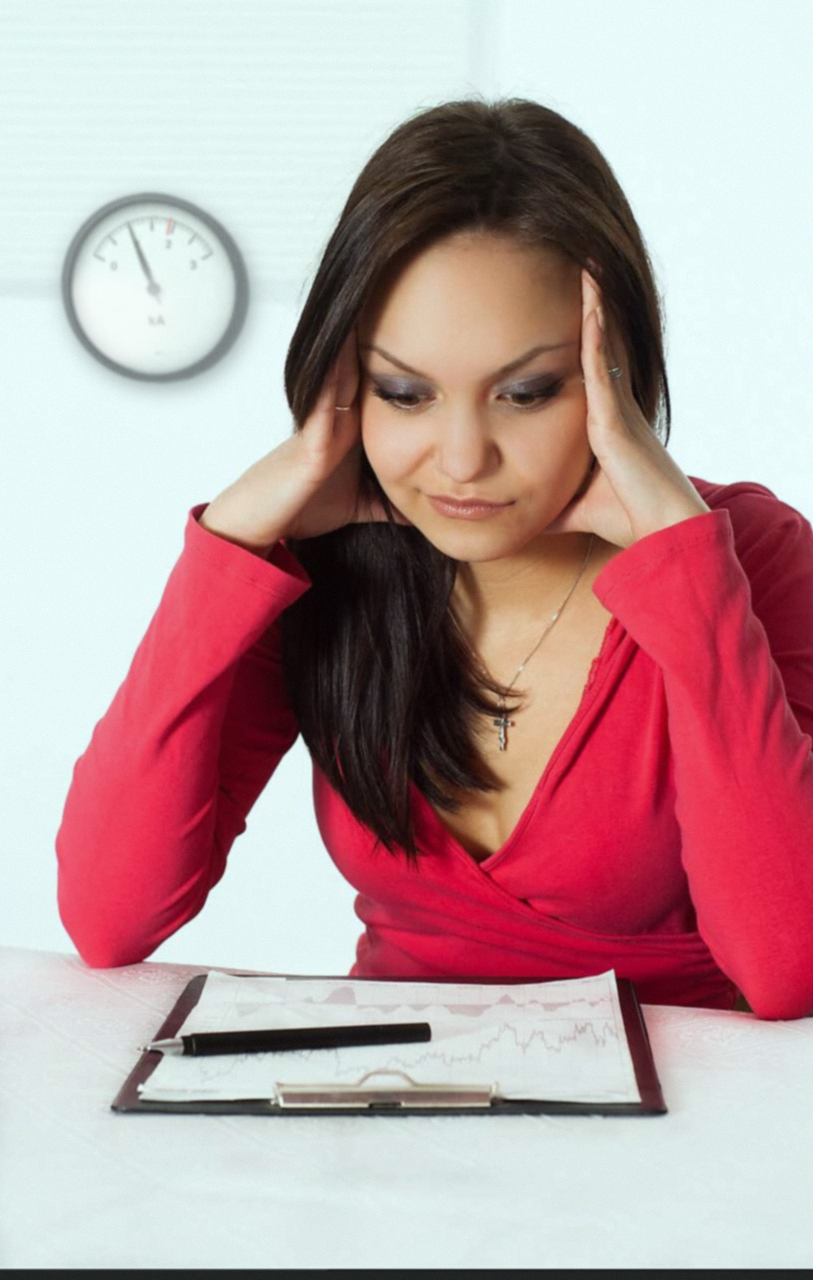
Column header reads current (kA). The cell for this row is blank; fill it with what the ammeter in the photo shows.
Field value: 1 kA
